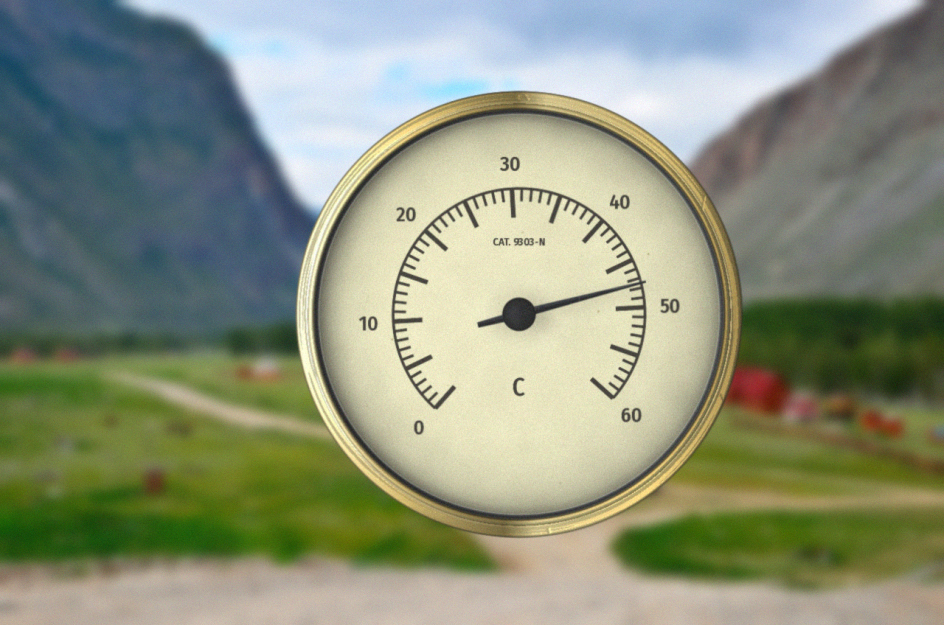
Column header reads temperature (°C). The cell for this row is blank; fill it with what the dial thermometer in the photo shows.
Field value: 47.5 °C
